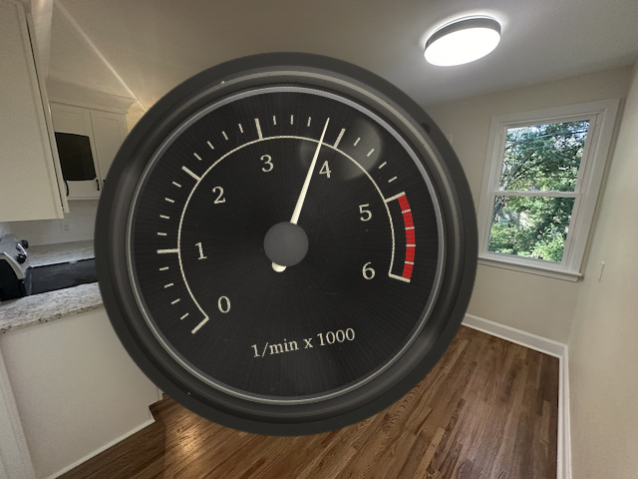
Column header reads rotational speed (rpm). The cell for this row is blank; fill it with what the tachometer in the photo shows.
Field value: 3800 rpm
